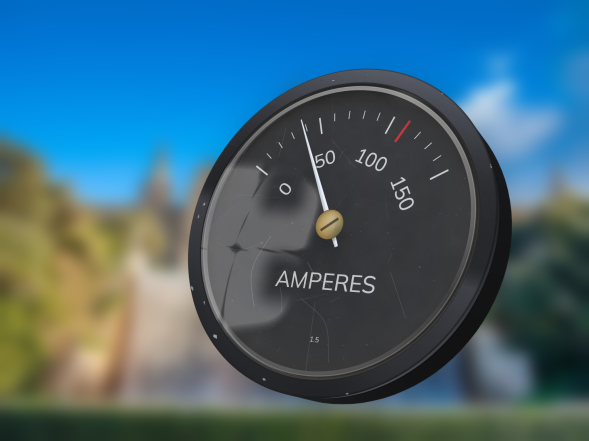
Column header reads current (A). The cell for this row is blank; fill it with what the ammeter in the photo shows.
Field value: 40 A
